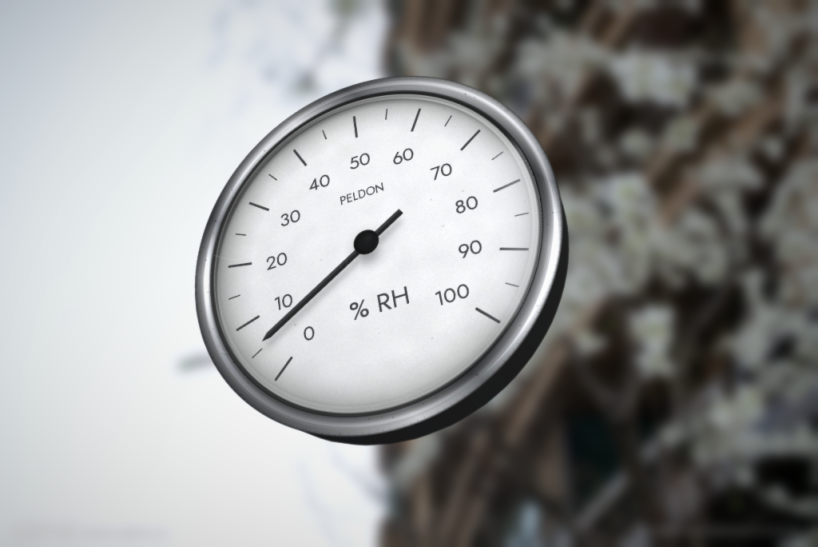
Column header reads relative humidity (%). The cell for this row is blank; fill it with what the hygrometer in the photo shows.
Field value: 5 %
